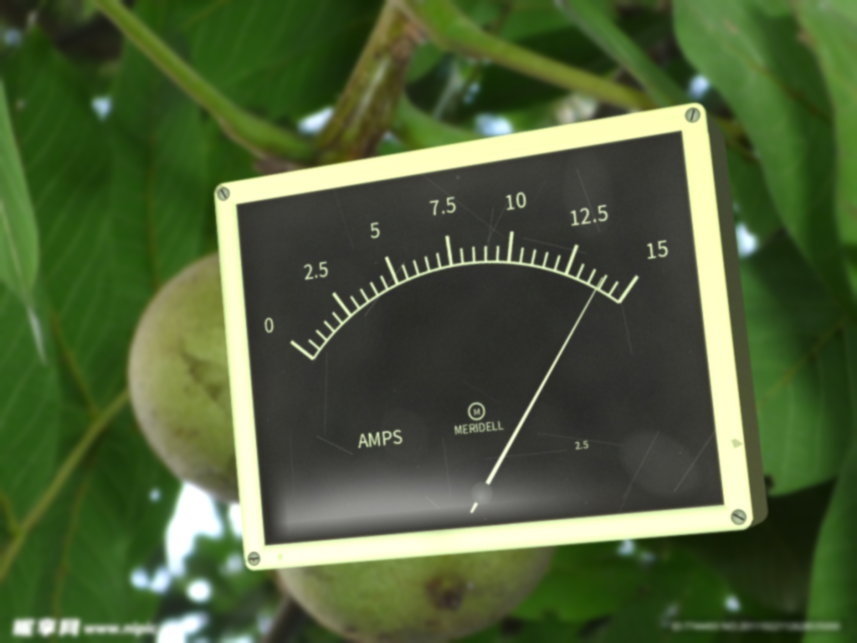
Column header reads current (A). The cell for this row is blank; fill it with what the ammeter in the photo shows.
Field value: 14 A
